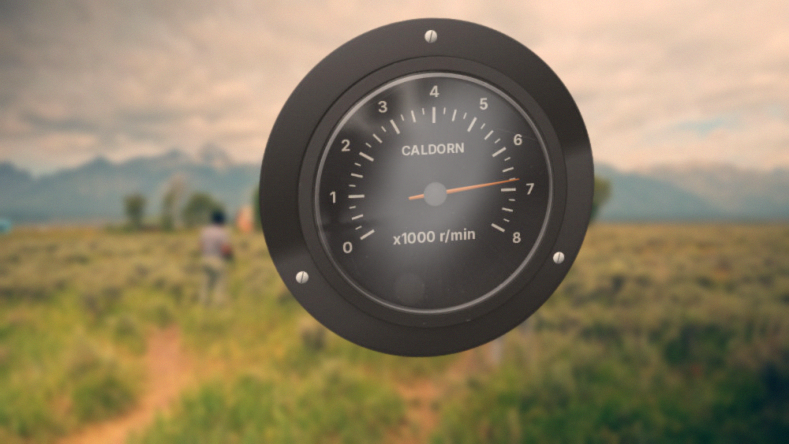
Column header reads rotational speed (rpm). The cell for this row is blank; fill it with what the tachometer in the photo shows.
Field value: 6750 rpm
